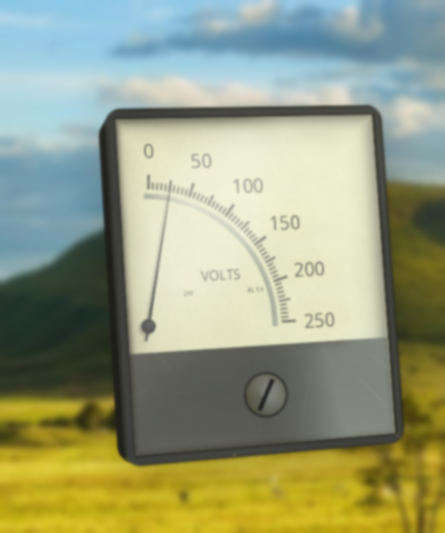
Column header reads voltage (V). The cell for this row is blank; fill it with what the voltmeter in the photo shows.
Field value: 25 V
